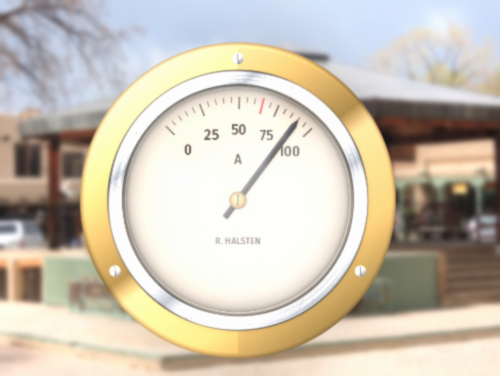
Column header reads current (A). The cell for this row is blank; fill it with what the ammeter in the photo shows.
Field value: 90 A
